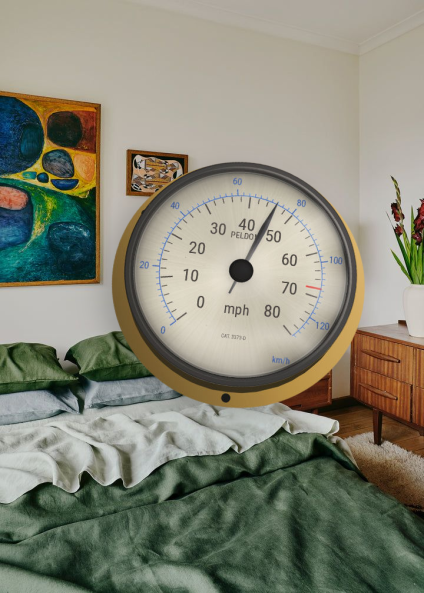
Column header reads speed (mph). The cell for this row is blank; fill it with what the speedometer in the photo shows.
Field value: 46 mph
